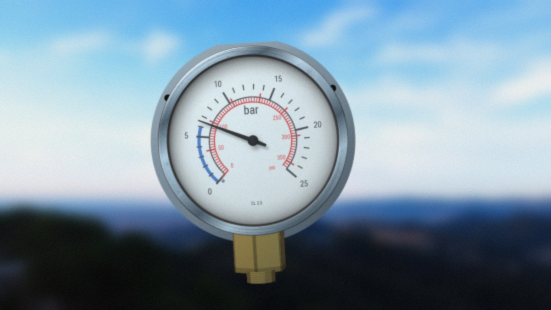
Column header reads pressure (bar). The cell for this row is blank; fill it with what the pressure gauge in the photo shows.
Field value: 6.5 bar
